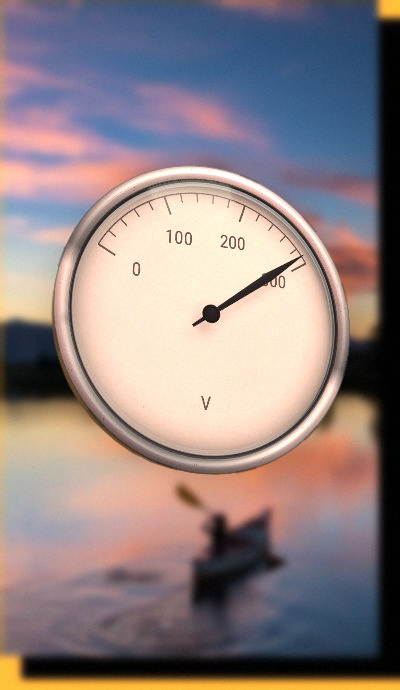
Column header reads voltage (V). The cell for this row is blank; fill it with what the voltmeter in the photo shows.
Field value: 290 V
